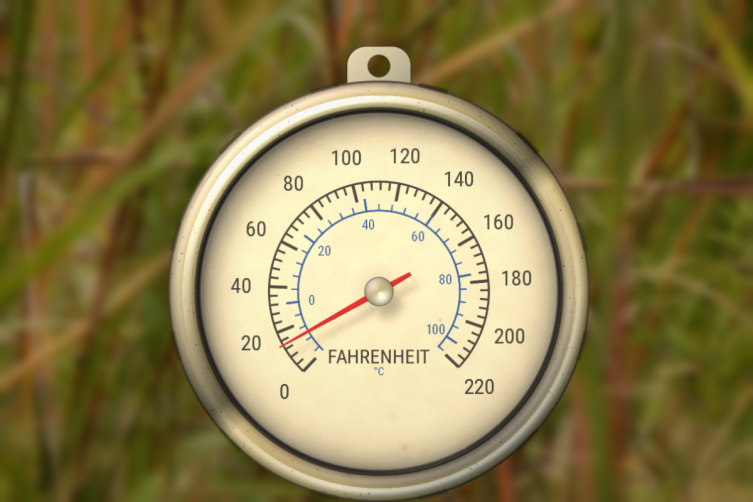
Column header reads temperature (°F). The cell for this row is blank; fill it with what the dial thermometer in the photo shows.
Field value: 14 °F
